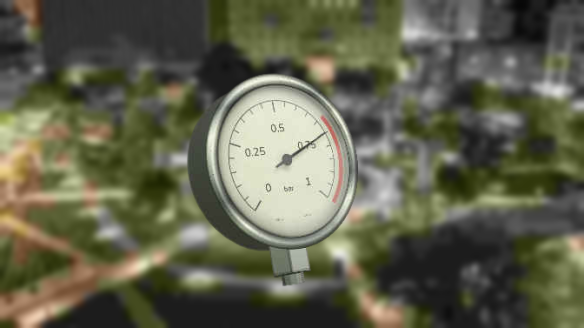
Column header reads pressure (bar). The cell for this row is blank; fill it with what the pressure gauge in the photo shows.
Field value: 0.75 bar
